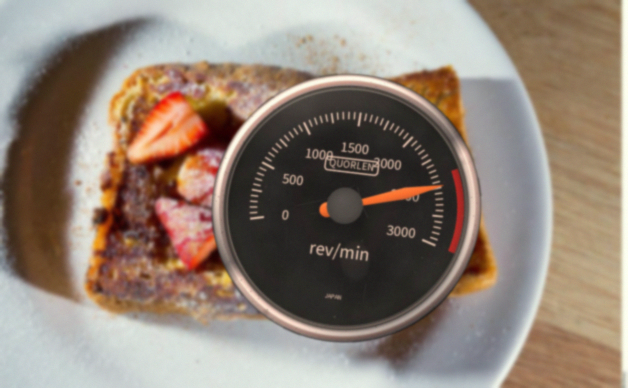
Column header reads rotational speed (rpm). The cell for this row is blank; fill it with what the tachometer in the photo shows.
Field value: 2500 rpm
